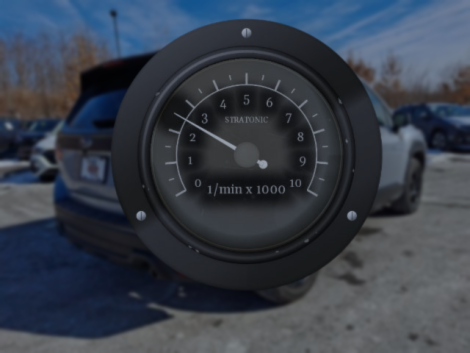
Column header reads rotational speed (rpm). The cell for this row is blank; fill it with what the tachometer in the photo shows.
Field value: 2500 rpm
